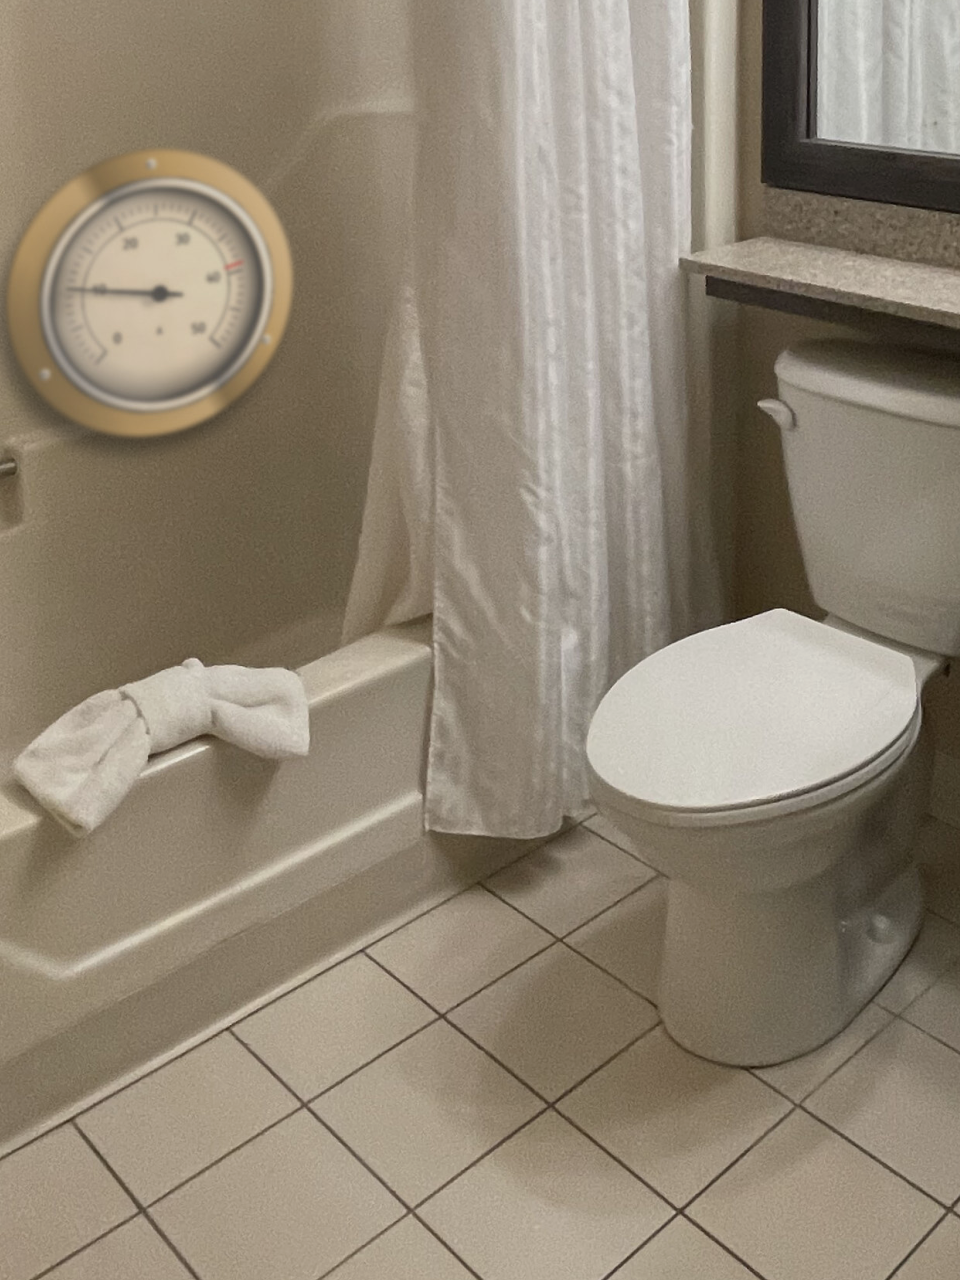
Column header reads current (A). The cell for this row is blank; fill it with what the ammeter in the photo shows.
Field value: 10 A
